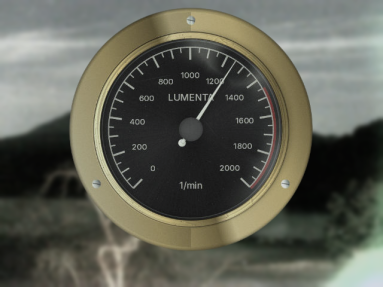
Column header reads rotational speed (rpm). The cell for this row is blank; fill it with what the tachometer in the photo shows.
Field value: 1250 rpm
